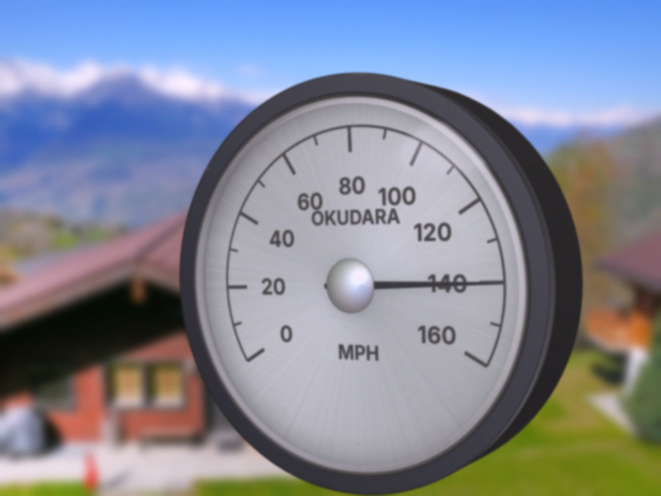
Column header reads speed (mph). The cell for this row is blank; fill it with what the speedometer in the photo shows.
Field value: 140 mph
